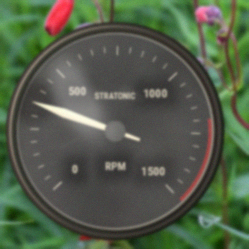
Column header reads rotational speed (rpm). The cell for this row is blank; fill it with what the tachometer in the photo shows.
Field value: 350 rpm
